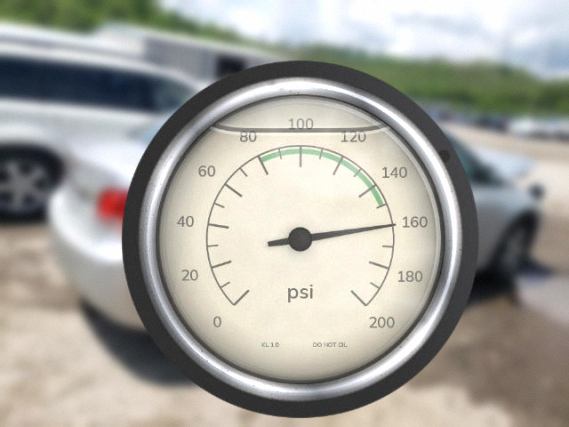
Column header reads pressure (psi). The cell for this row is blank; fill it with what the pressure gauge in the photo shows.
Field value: 160 psi
